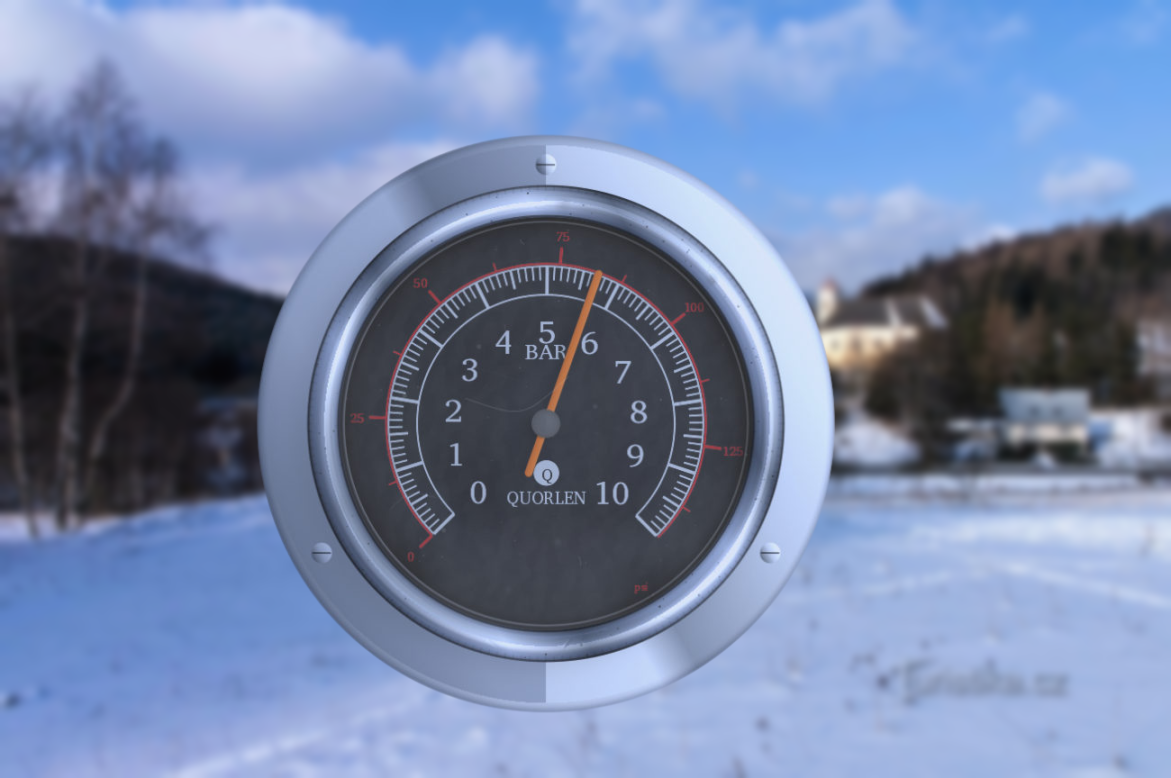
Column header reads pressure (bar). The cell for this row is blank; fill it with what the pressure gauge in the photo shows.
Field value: 5.7 bar
